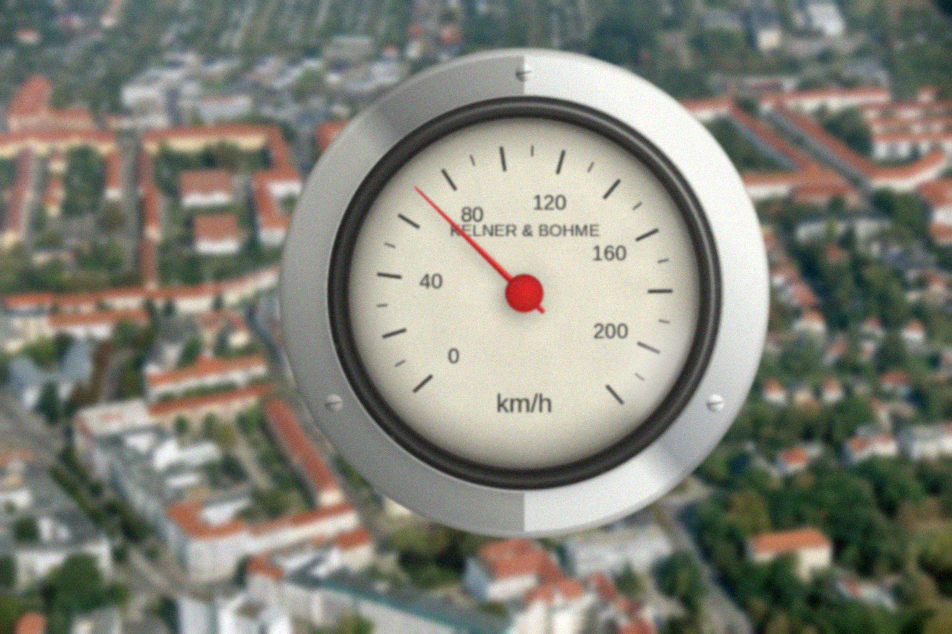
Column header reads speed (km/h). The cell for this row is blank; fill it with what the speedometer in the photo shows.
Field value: 70 km/h
